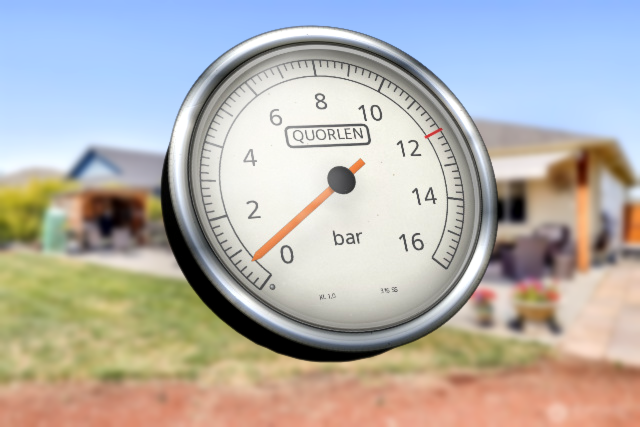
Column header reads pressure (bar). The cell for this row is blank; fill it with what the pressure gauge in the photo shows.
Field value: 0.6 bar
